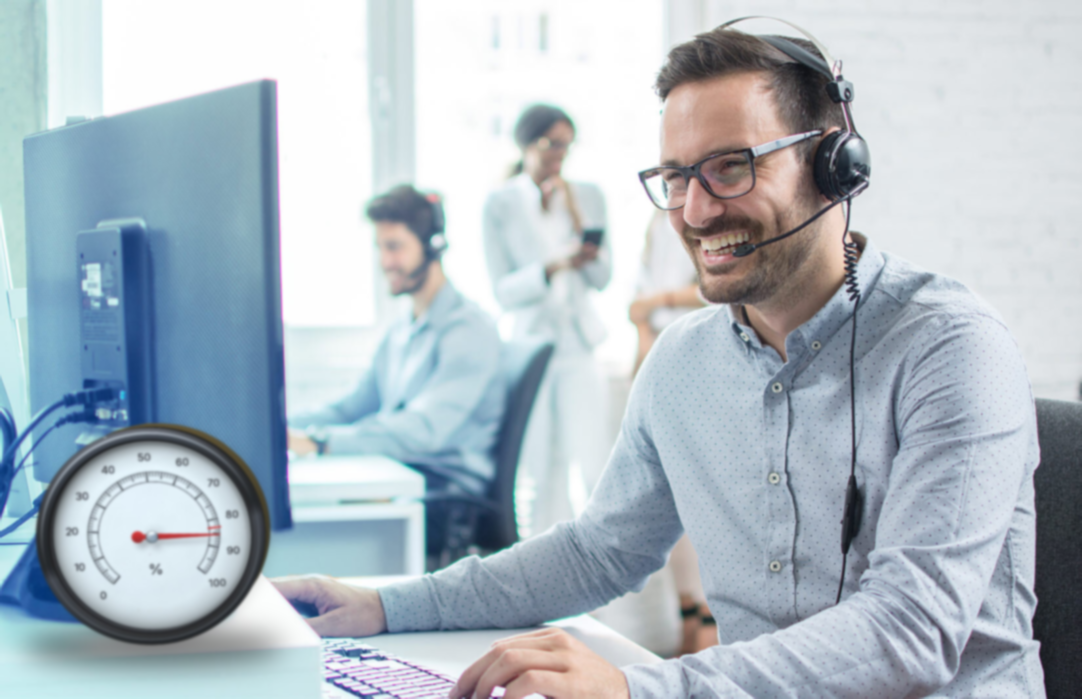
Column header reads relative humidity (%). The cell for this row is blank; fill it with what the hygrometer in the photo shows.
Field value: 85 %
